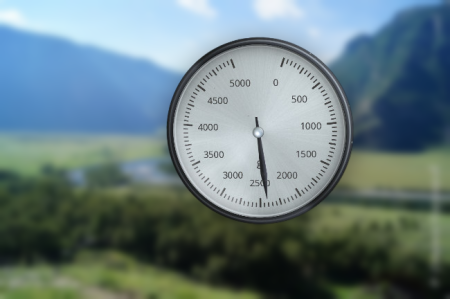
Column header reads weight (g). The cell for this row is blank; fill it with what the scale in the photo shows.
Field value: 2400 g
